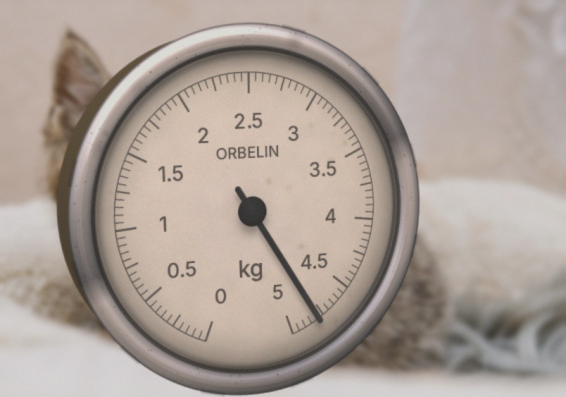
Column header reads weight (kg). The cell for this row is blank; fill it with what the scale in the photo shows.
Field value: 4.8 kg
